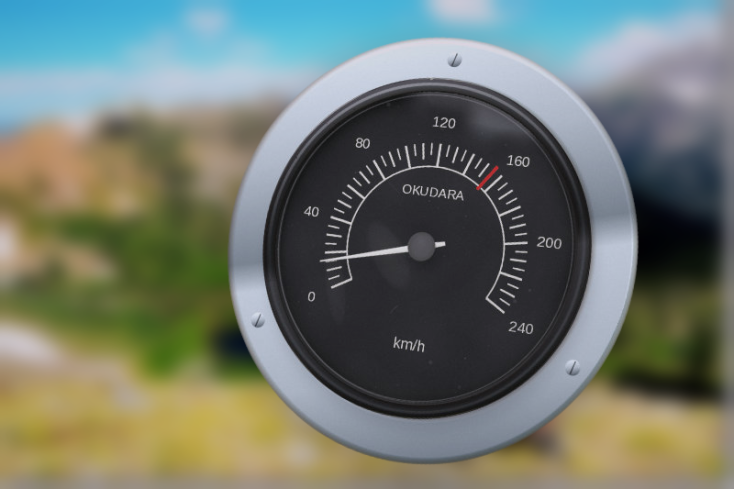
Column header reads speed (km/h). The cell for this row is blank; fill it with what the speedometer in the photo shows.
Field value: 15 km/h
